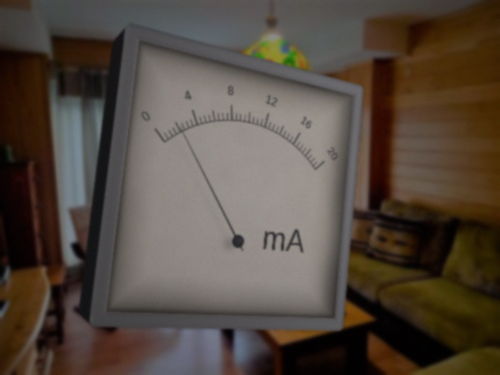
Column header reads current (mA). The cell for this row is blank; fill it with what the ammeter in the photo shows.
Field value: 2 mA
